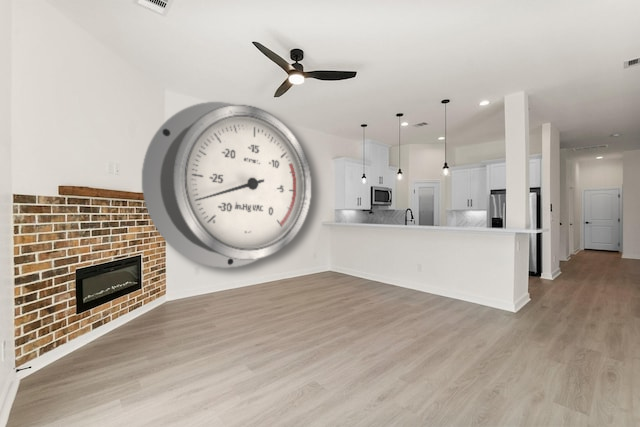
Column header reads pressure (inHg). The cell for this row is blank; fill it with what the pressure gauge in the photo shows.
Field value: -27.5 inHg
